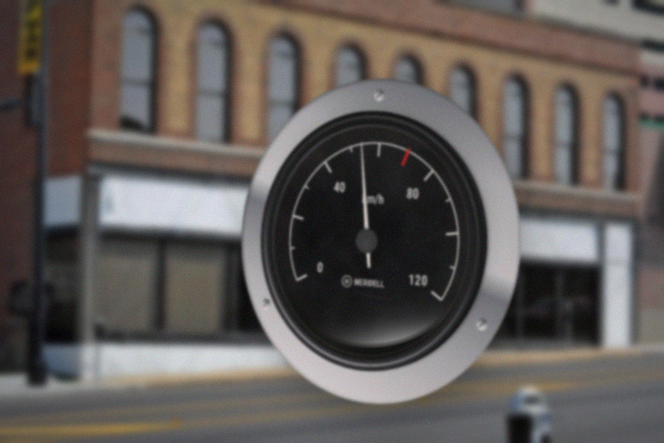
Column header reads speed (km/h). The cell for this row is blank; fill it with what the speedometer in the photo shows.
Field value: 55 km/h
